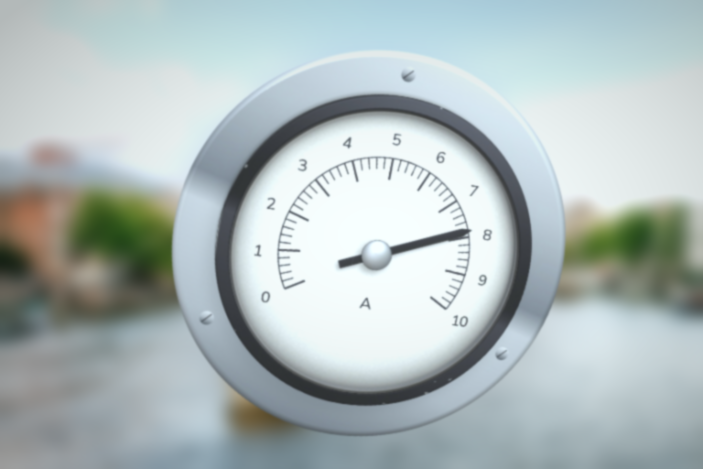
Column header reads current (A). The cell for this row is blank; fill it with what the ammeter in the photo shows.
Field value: 7.8 A
